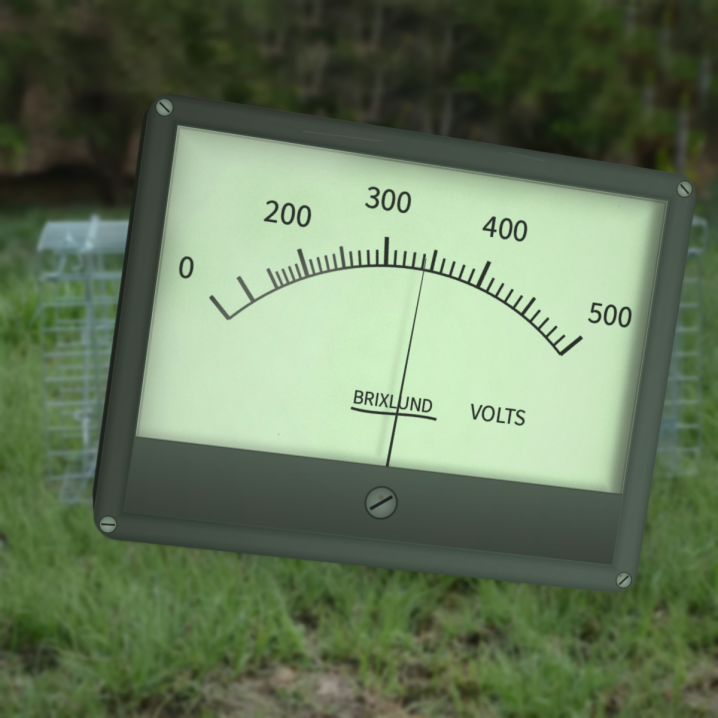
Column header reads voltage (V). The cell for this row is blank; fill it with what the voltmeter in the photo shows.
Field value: 340 V
